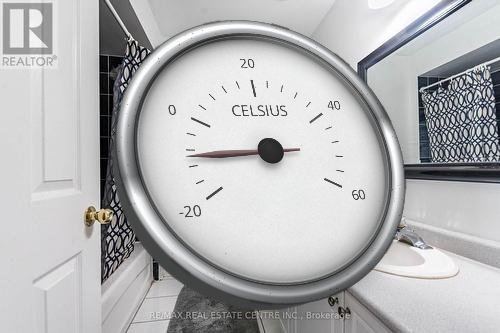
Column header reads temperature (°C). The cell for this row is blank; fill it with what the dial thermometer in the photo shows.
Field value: -10 °C
